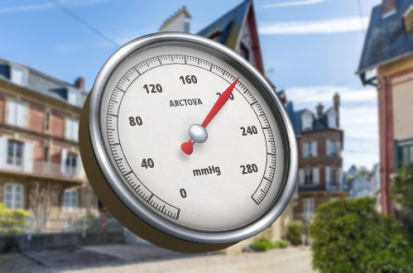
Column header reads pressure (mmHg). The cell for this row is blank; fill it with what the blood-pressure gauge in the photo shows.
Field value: 200 mmHg
